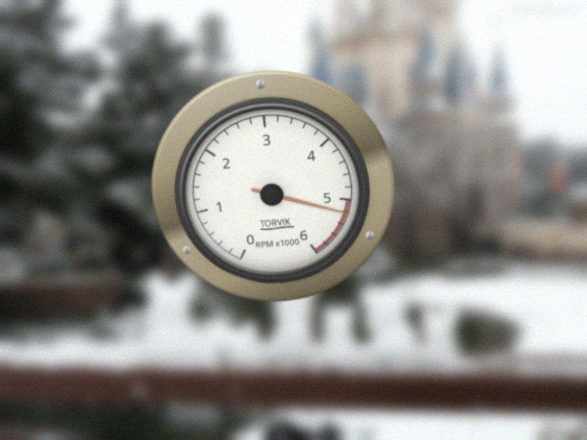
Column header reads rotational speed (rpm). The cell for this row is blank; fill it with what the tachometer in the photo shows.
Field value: 5200 rpm
